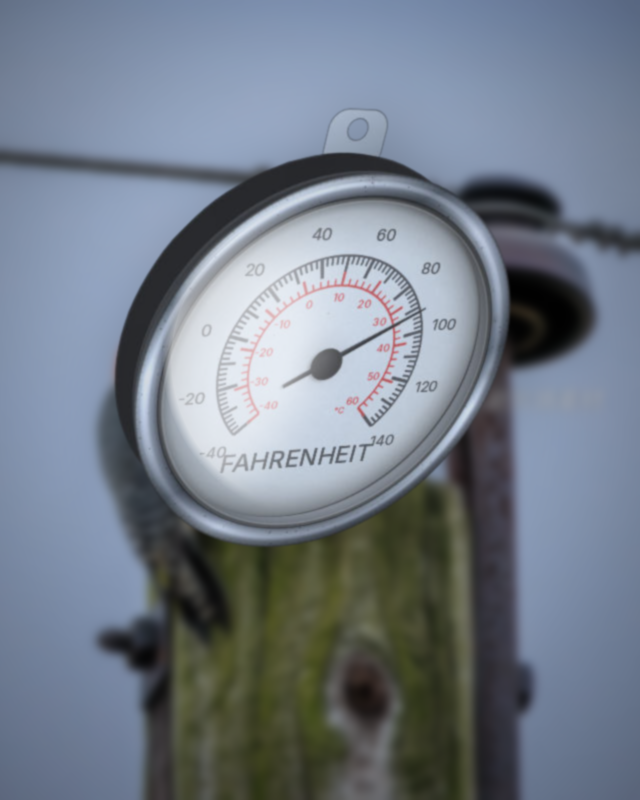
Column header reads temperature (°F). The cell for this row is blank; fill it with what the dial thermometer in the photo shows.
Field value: 90 °F
